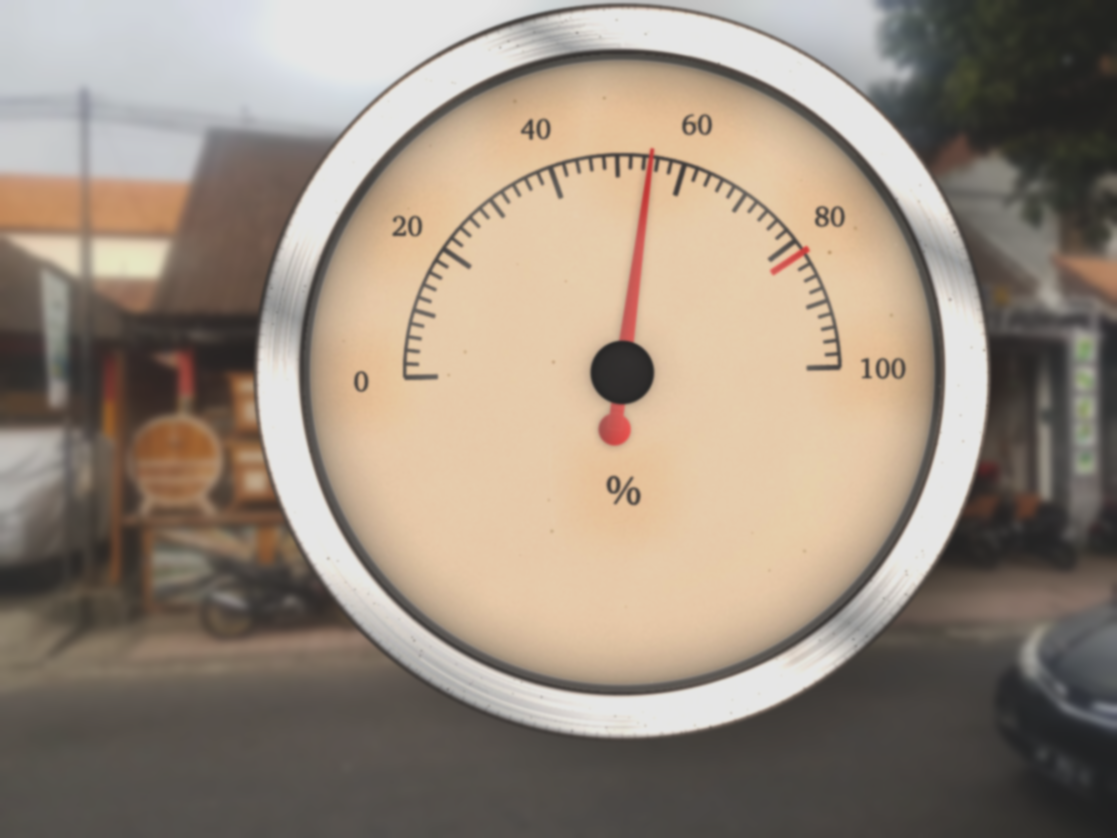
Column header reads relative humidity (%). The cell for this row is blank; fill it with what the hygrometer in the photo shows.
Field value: 55 %
